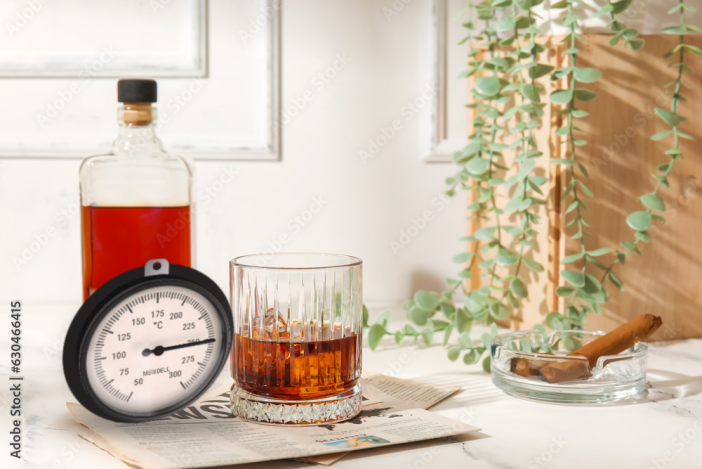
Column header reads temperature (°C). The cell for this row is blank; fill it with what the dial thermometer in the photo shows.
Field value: 250 °C
